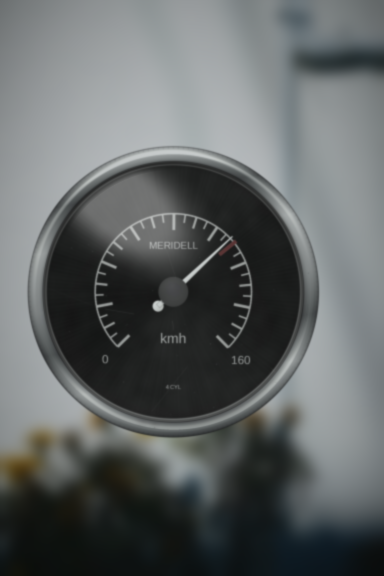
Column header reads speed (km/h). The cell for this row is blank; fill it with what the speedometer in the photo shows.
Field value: 107.5 km/h
